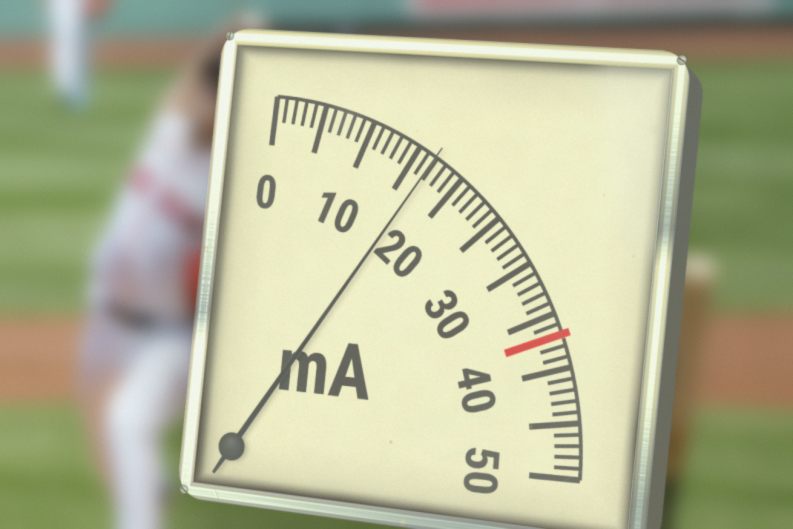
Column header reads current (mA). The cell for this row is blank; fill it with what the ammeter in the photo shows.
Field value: 17 mA
